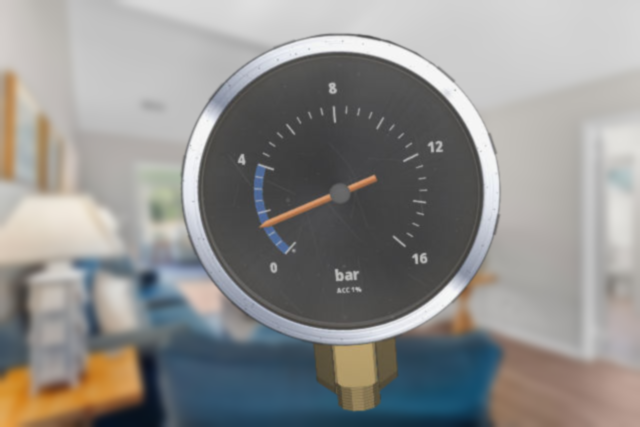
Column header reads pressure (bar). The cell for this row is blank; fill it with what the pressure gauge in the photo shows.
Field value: 1.5 bar
